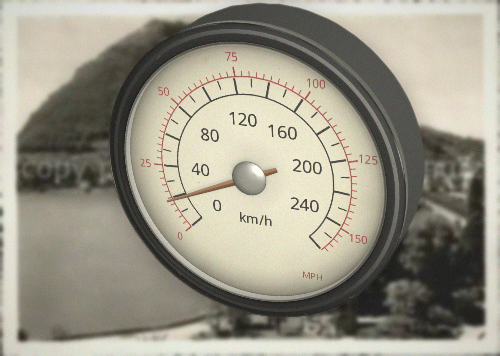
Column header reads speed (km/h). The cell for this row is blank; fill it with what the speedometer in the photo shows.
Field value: 20 km/h
